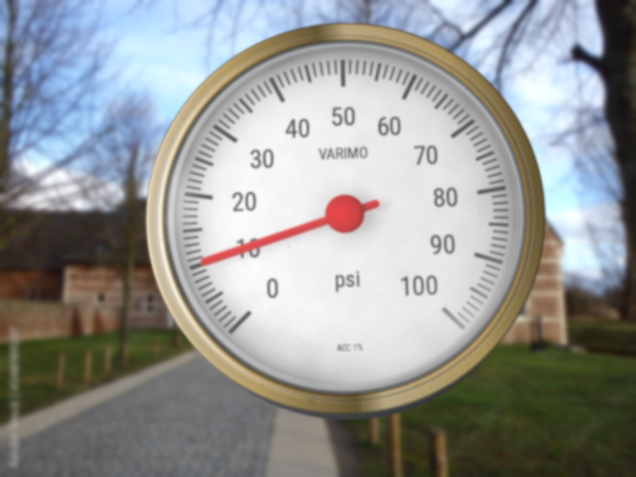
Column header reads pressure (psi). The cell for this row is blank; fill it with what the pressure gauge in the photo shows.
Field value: 10 psi
